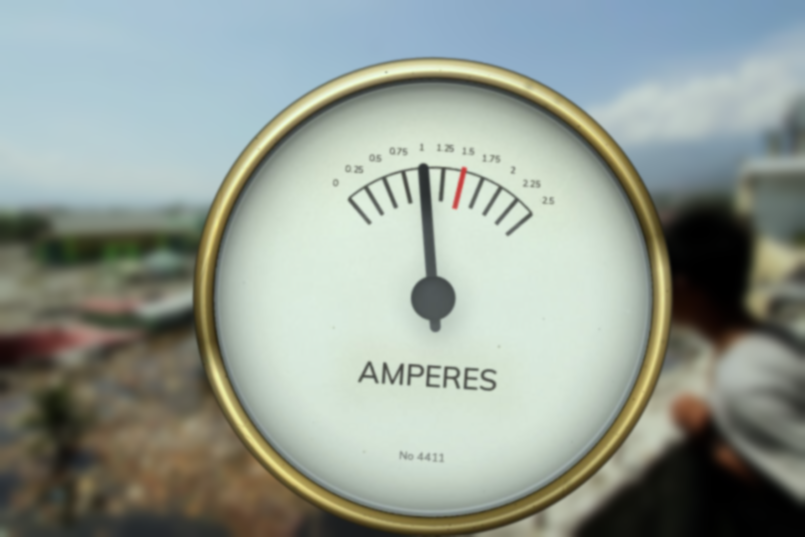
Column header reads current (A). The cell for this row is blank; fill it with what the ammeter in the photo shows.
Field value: 1 A
